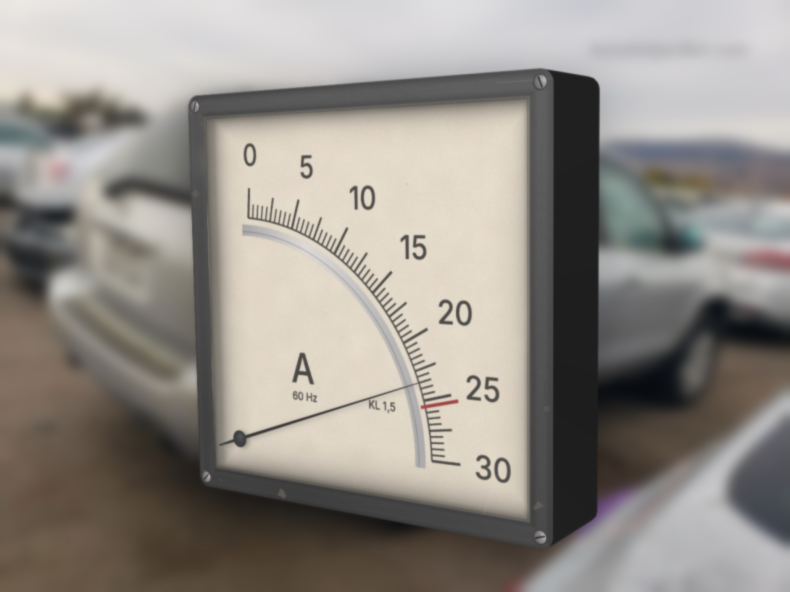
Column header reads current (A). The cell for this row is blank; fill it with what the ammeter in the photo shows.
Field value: 23.5 A
